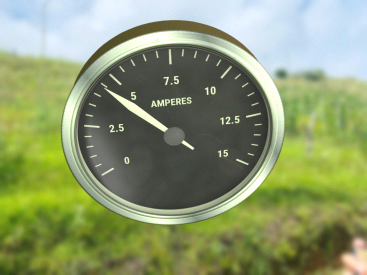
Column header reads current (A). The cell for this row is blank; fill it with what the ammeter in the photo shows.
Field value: 4.5 A
